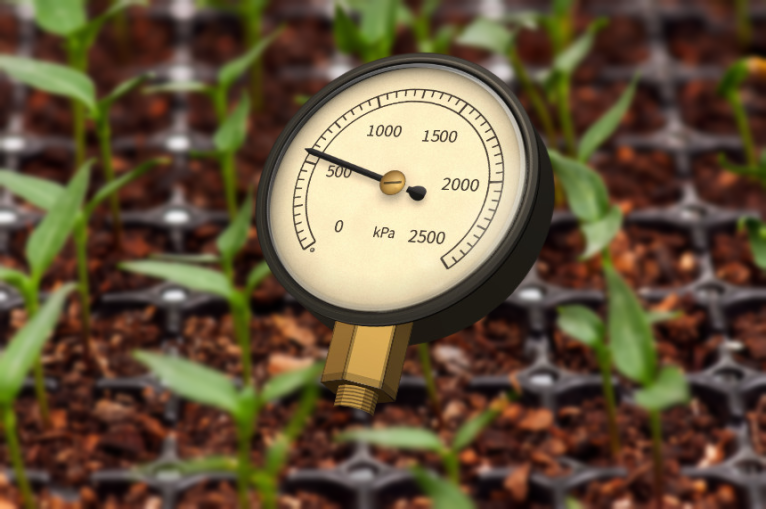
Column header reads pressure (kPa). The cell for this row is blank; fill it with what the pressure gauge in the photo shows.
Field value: 550 kPa
